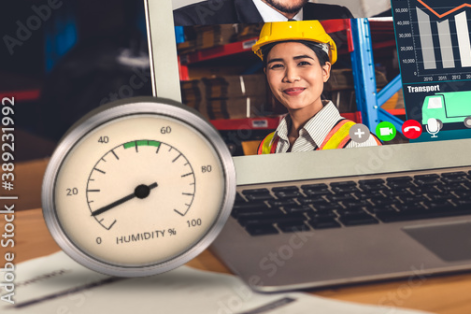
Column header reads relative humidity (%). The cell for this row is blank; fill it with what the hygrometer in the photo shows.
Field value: 10 %
